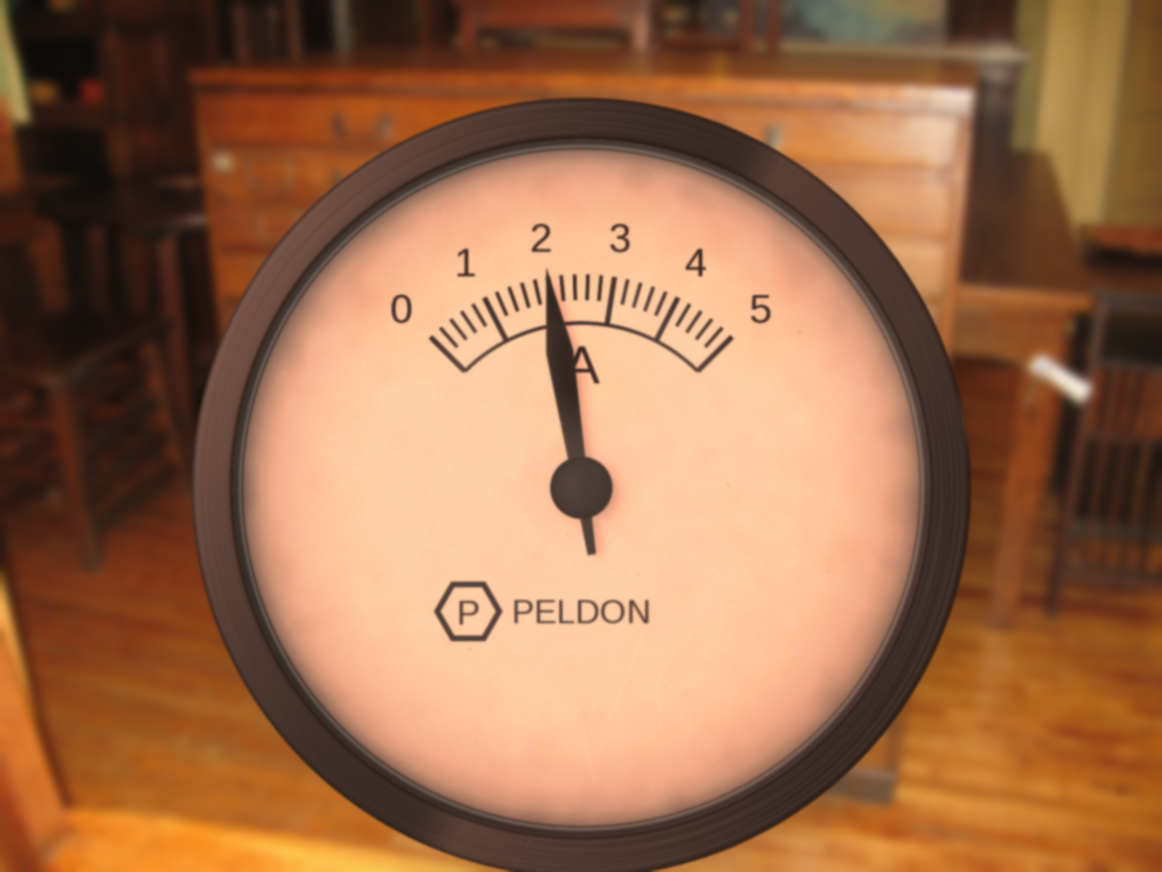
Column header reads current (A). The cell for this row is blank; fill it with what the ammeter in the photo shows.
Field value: 2 A
